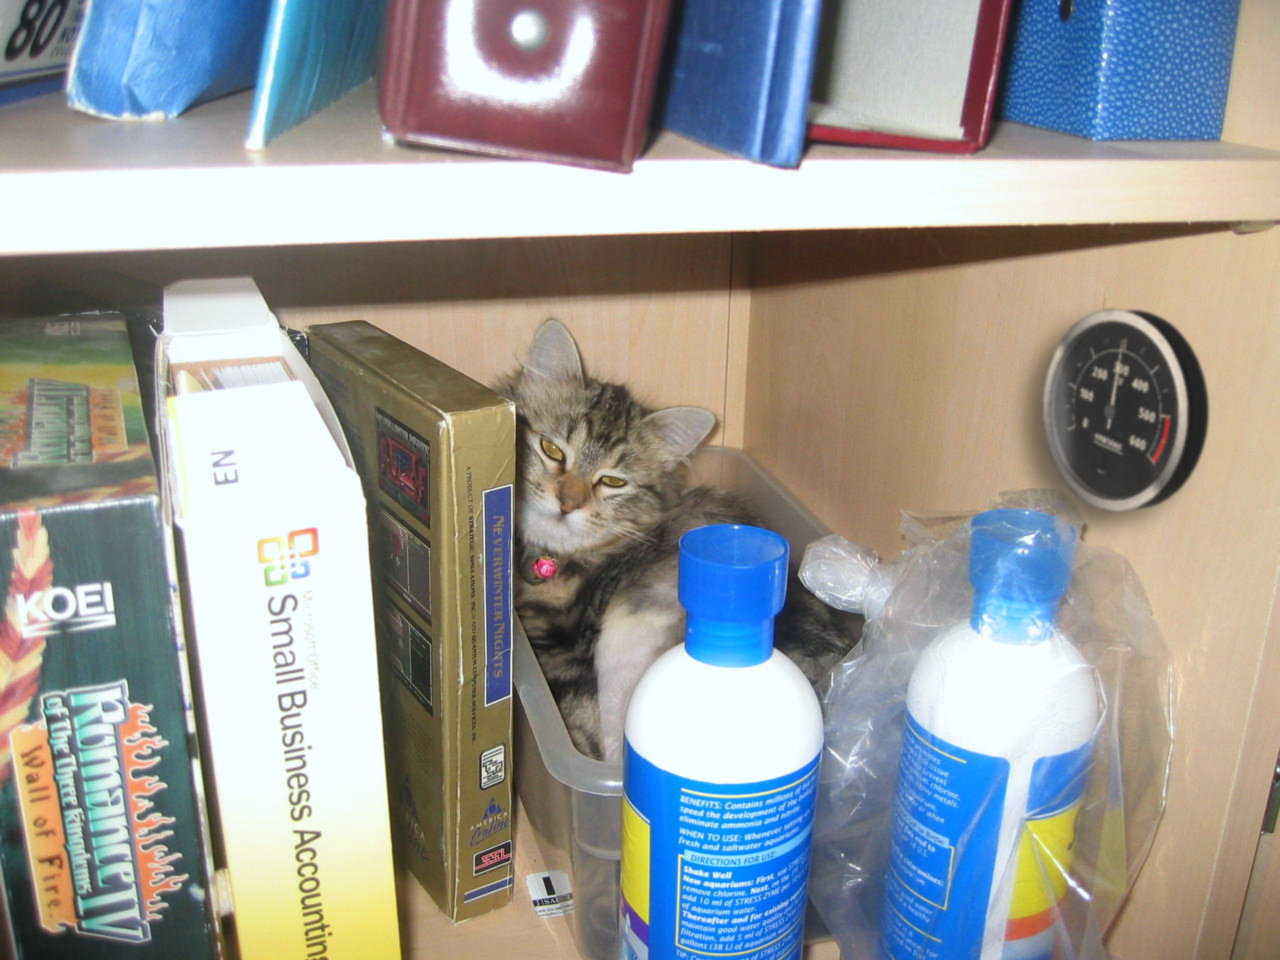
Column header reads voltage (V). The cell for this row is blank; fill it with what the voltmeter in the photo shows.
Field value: 300 V
